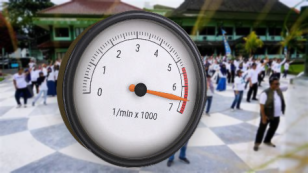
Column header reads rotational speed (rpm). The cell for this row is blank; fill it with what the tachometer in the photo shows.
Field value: 6500 rpm
